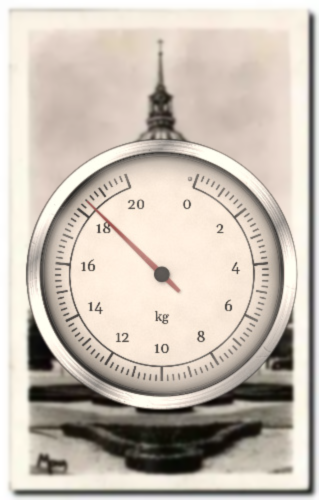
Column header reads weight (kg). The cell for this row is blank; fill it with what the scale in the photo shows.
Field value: 18.4 kg
